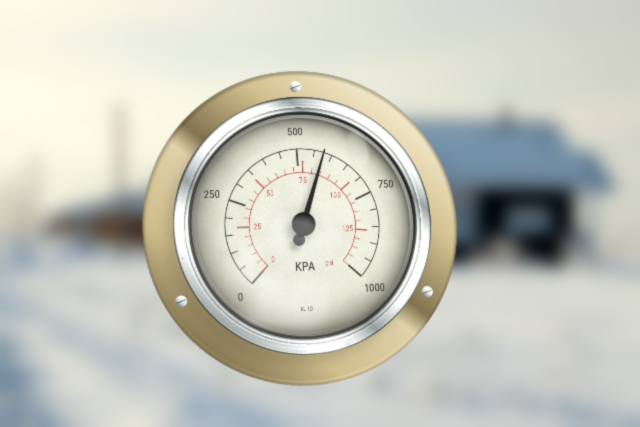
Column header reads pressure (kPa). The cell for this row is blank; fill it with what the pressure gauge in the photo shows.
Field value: 575 kPa
